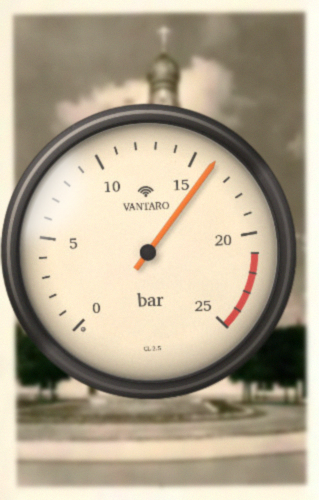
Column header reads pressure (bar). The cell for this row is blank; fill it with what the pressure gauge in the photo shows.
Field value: 16 bar
